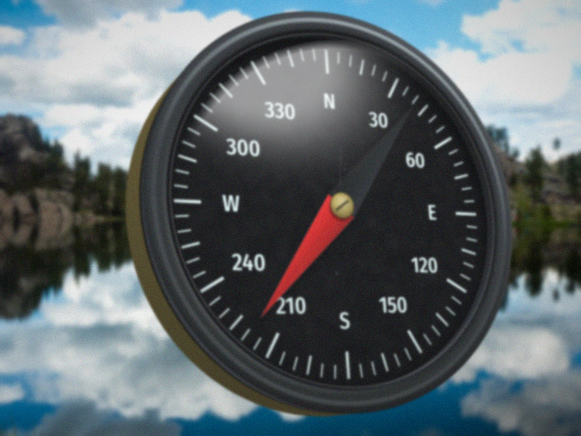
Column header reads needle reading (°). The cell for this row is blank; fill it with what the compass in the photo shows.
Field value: 220 °
